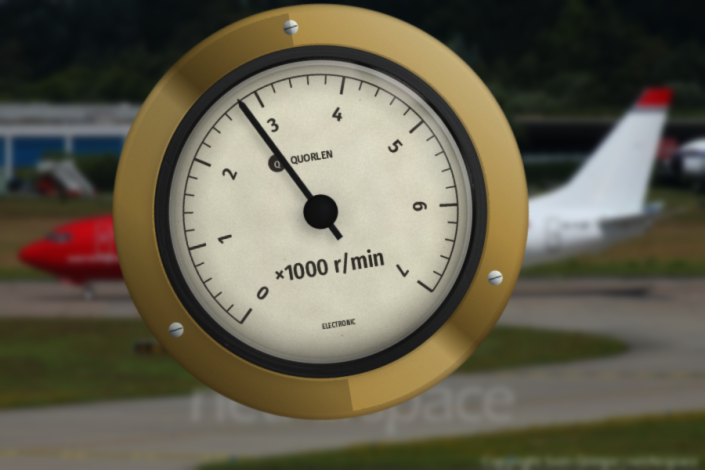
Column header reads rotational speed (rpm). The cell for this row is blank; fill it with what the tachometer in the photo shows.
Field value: 2800 rpm
